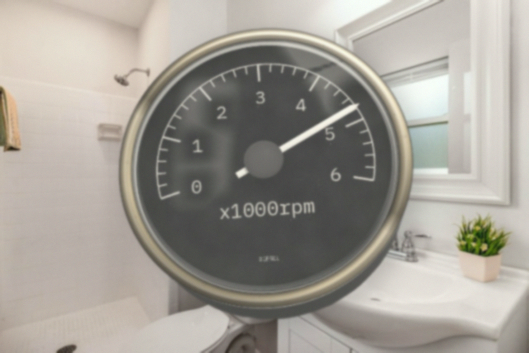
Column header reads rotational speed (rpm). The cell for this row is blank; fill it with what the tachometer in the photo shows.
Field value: 4800 rpm
